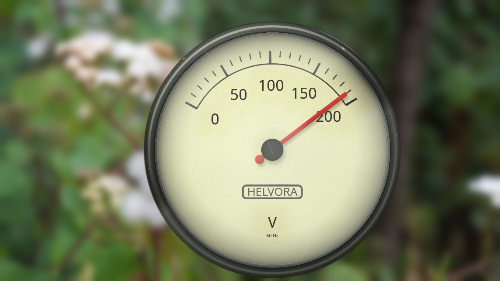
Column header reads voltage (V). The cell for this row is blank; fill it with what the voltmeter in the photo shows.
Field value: 190 V
